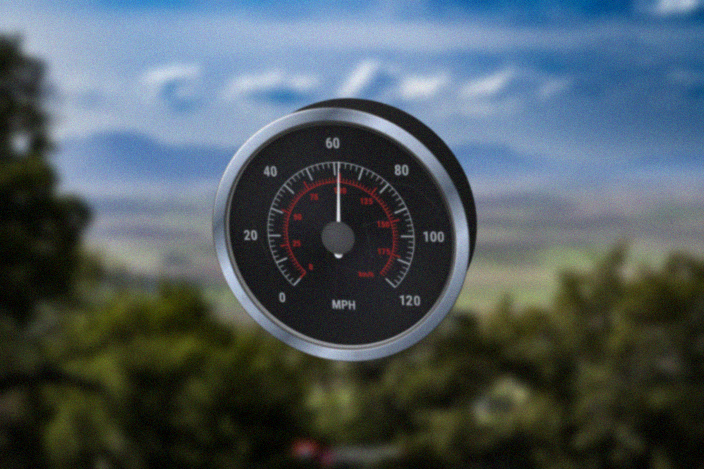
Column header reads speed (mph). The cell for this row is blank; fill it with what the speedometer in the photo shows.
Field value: 62 mph
